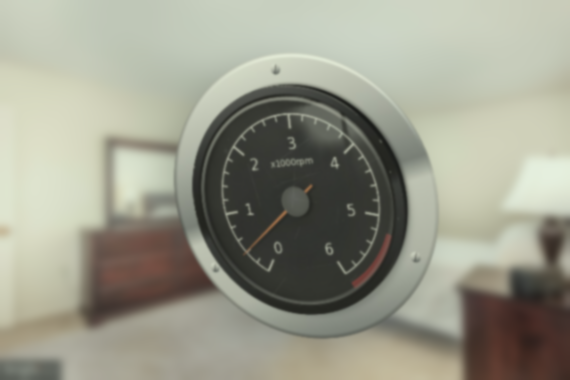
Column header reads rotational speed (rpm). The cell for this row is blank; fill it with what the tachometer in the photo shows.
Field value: 400 rpm
